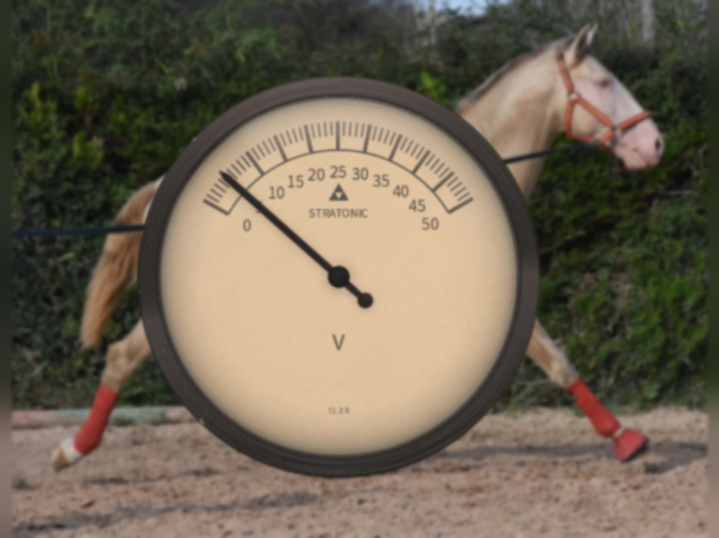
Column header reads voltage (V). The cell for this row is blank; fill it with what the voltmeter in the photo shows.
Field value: 5 V
